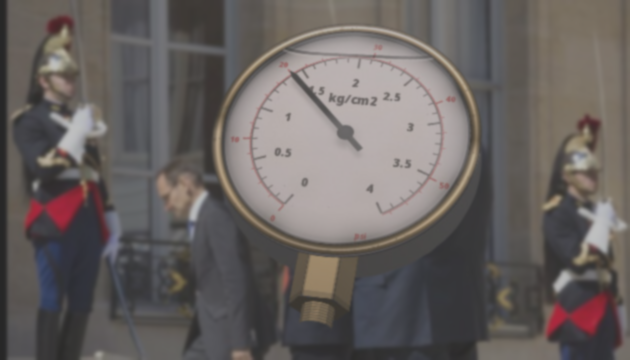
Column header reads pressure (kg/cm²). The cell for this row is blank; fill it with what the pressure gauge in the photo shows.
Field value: 1.4 kg/cm²
